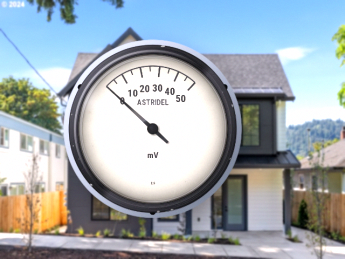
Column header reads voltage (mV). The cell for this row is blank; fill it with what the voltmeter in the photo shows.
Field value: 0 mV
